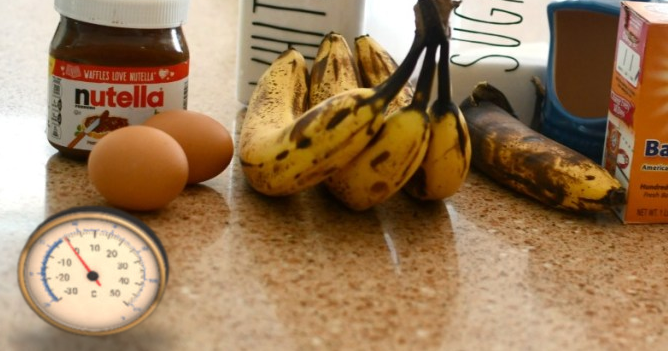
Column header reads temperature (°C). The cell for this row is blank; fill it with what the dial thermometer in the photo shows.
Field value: 0 °C
